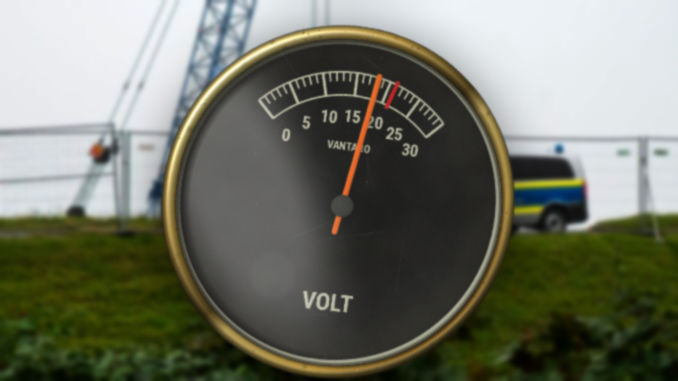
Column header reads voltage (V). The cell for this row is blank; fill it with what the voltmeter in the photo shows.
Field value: 18 V
